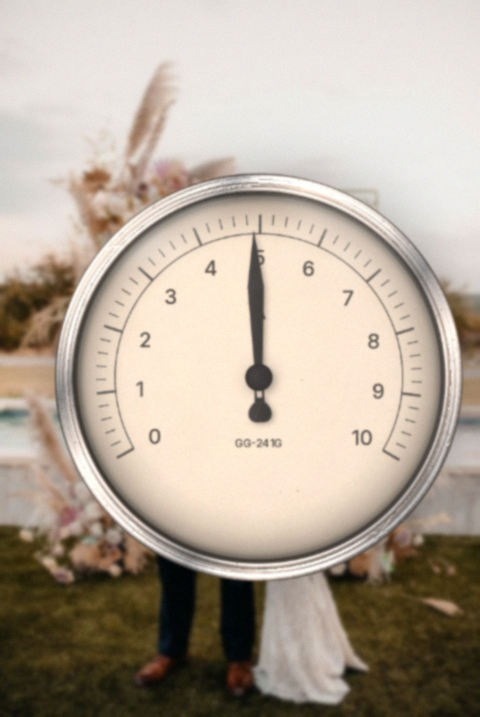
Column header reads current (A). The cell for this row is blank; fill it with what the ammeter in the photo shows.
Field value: 4.9 A
